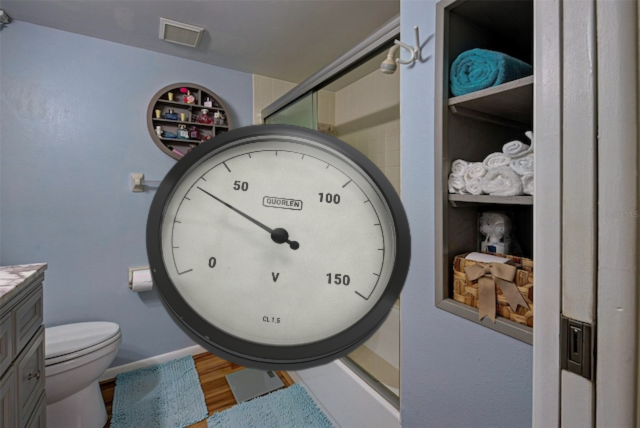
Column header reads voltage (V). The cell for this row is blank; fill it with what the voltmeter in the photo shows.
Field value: 35 V
